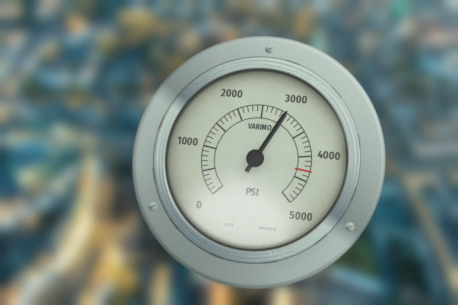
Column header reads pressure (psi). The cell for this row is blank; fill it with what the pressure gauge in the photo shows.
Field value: 3000 psi
